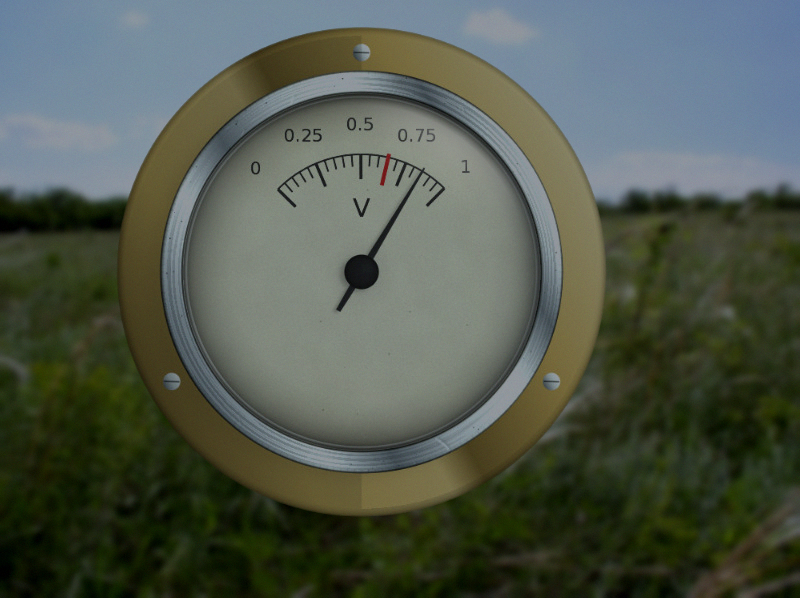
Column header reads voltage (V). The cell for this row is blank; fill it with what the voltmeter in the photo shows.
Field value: 0.85 V
